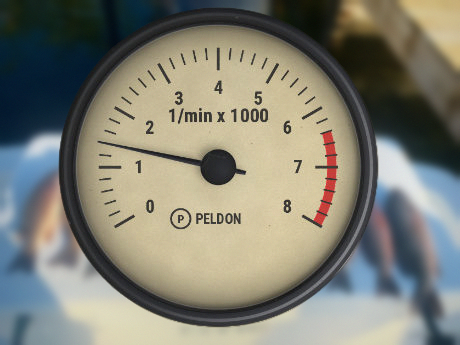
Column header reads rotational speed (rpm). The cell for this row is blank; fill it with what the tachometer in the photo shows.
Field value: 1400 rpm
